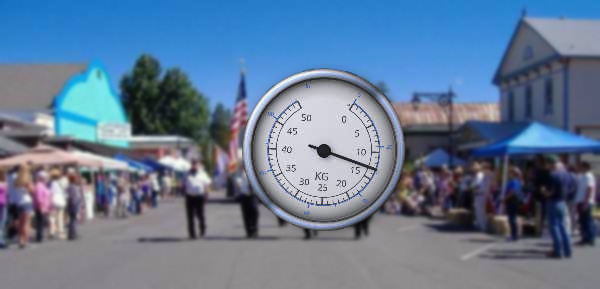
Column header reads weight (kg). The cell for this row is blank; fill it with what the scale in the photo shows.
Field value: 13 kg
